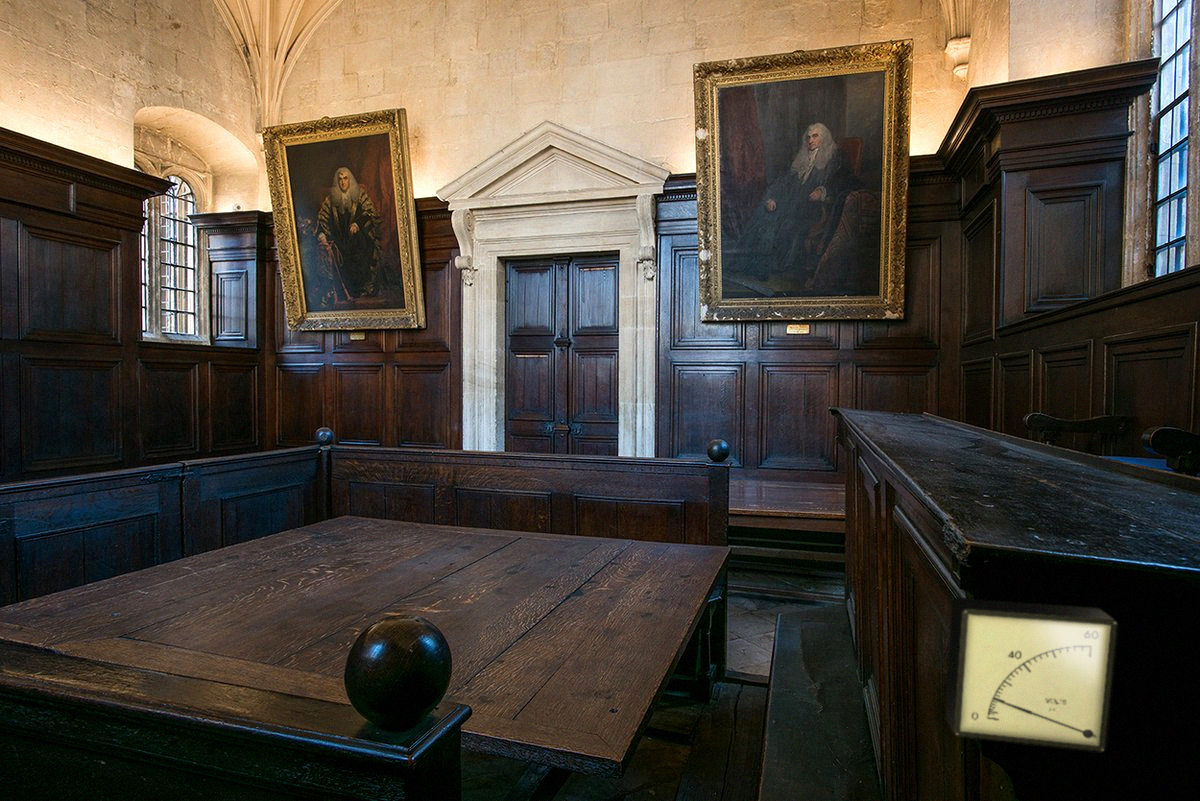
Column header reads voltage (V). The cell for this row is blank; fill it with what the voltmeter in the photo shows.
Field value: 20 V
